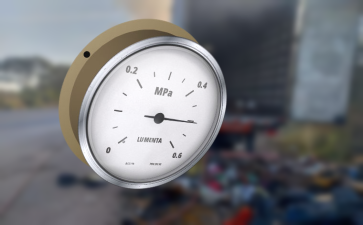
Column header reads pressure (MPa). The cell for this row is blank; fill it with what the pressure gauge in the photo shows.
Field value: 0.5 MPa
